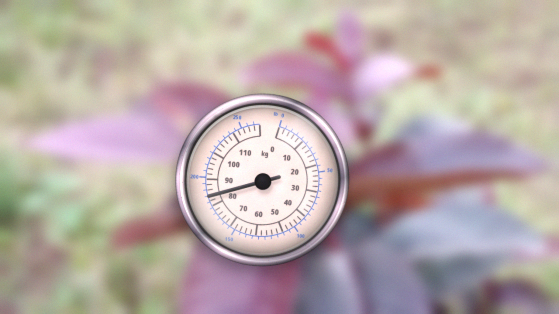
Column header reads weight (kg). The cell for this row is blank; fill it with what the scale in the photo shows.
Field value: 84 kg
